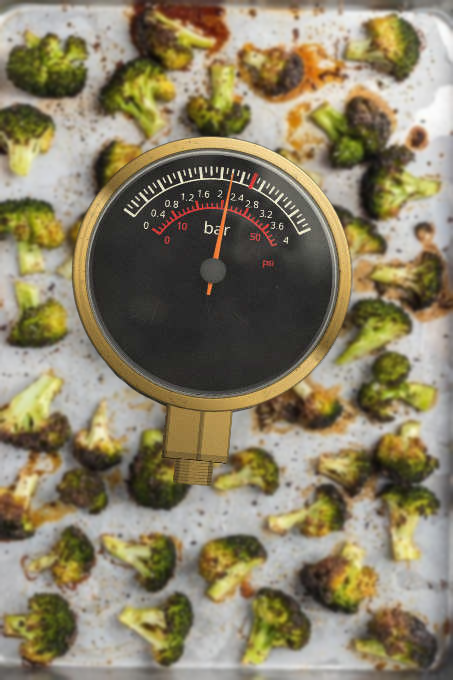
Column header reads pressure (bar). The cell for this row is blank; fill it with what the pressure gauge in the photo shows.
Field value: 2.2 bar
